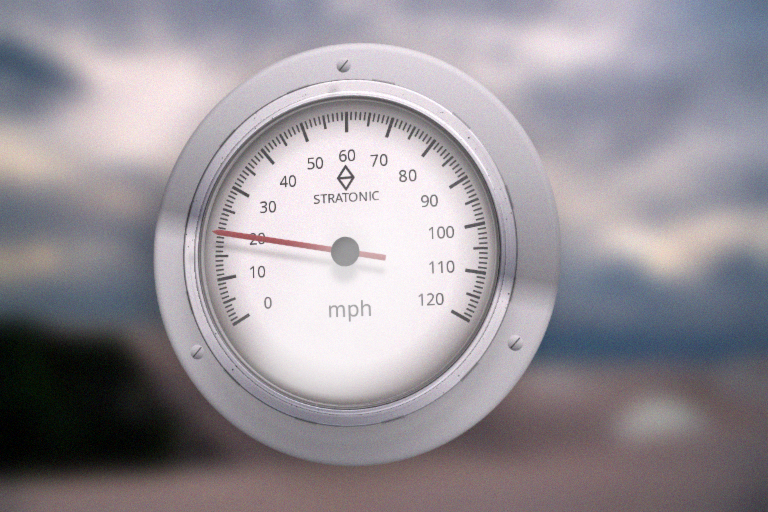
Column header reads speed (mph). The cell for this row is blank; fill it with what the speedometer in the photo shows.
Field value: 20 mph
